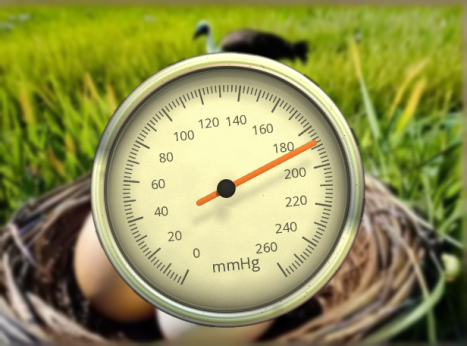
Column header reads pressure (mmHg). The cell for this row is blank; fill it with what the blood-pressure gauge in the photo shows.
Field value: 188 mmHg
